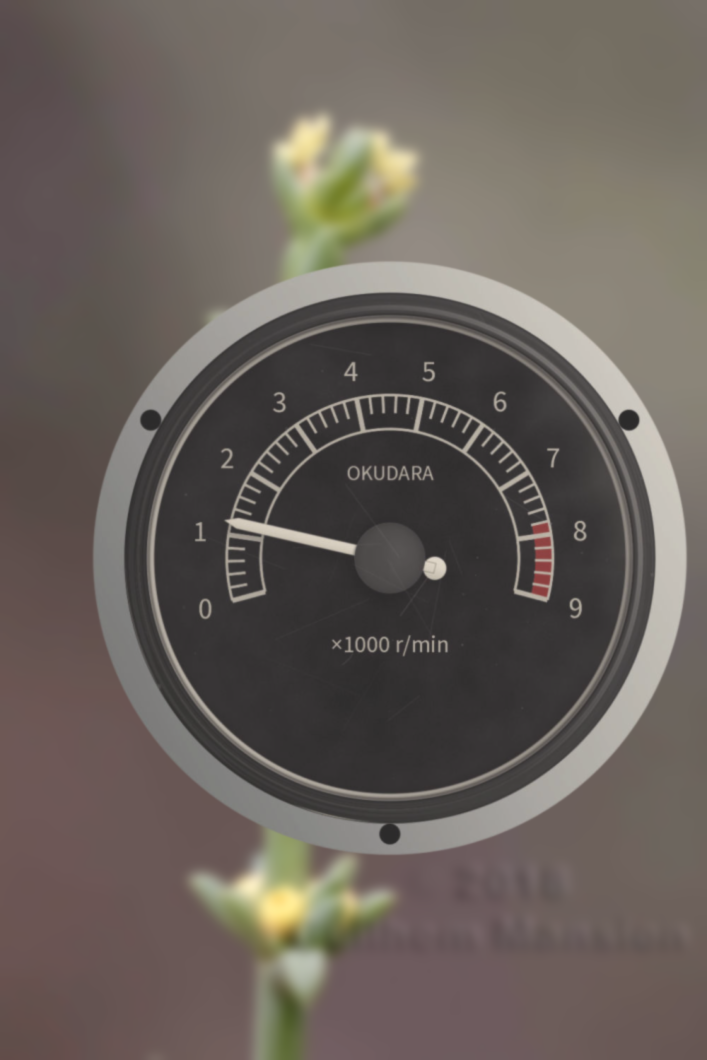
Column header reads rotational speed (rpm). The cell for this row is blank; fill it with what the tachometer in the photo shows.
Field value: 1200 rpm
